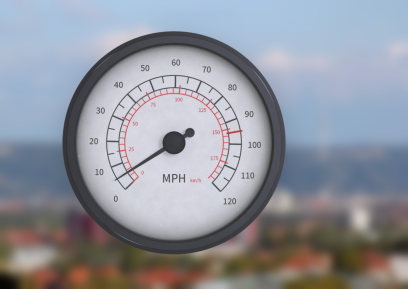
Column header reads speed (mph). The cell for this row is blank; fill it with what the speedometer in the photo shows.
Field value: 5 mph
